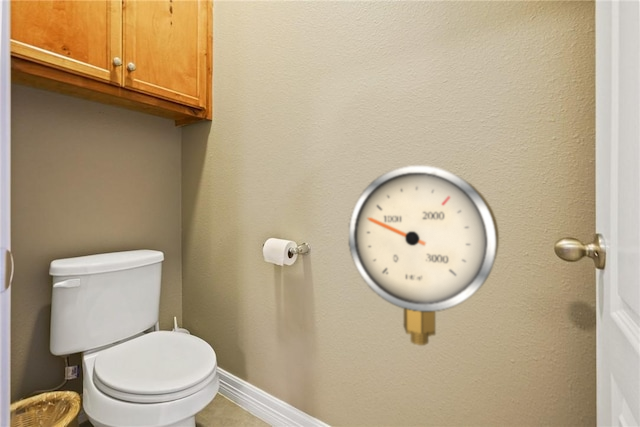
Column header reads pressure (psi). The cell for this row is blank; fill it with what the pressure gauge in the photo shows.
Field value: 800 psi
